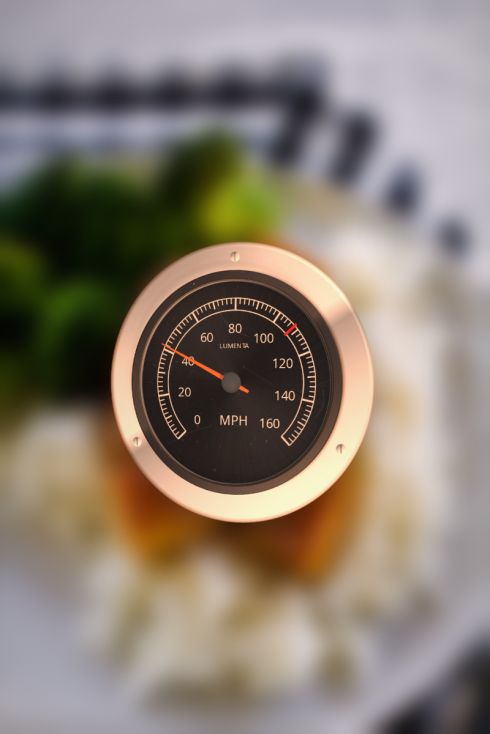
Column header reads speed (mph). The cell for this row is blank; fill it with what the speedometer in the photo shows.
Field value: 42 mph
